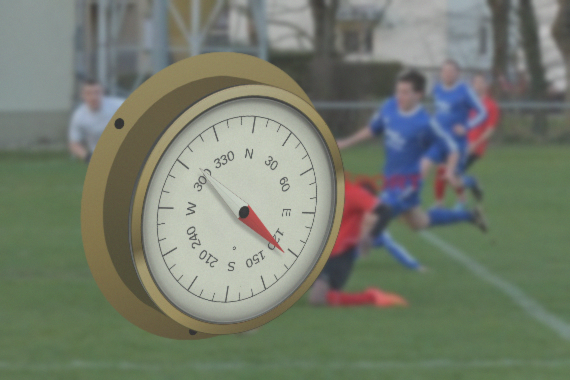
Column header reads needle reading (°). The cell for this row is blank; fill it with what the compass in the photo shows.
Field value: 125 °
